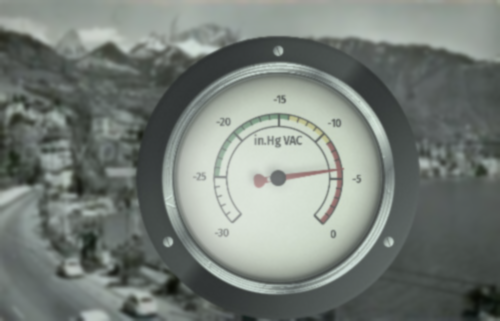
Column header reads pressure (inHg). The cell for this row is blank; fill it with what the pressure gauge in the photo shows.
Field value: -6 inHg
